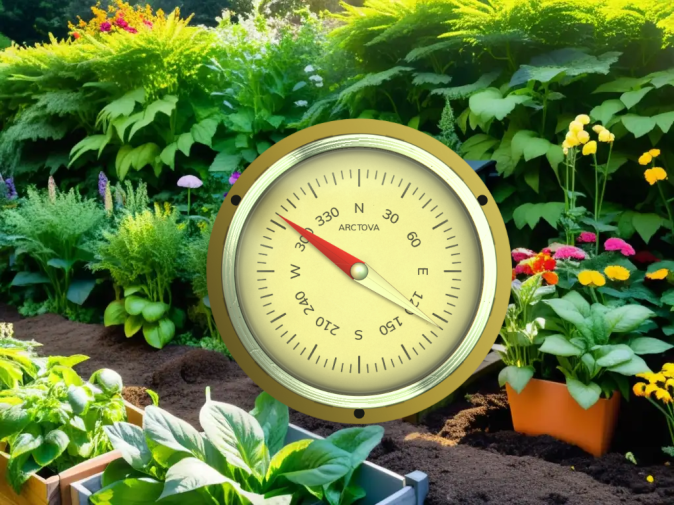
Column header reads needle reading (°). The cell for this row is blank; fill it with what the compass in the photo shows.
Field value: 305 °
